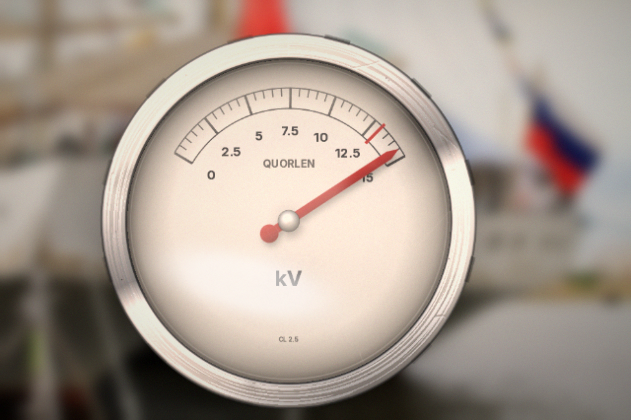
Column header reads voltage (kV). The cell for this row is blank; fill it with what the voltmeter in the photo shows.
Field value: 14.5 kV
